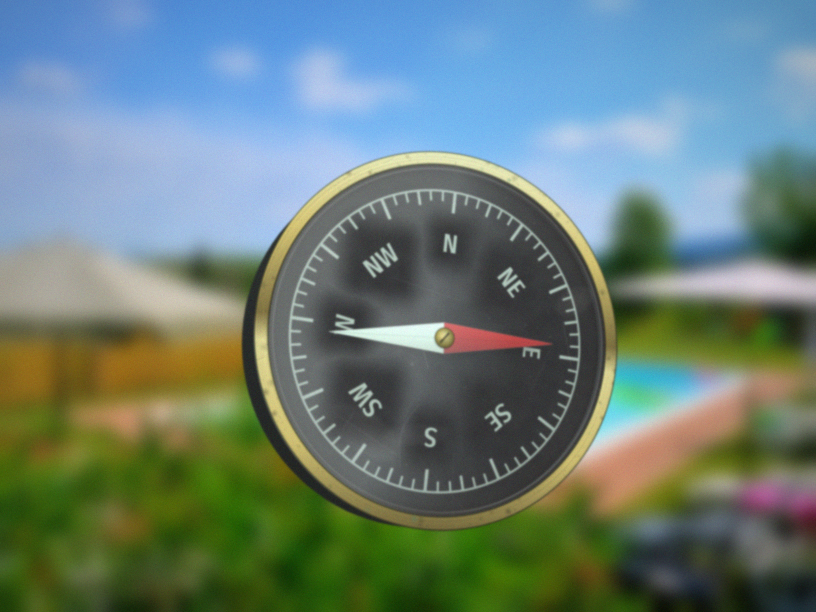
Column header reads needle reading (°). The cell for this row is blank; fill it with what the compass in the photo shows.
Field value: 85 °
